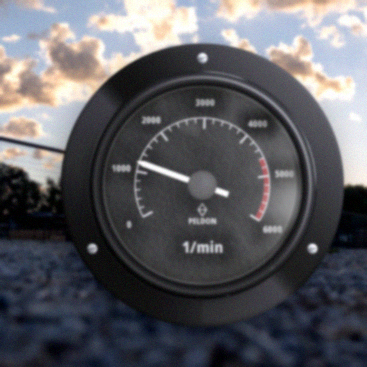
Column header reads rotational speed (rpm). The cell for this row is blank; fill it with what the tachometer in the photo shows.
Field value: 1200 rpm
